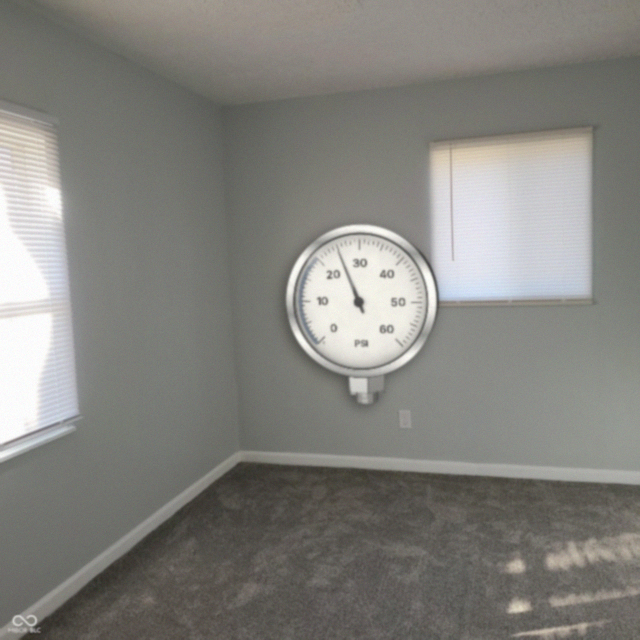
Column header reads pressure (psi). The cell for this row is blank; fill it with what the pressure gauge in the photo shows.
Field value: 25 psi
